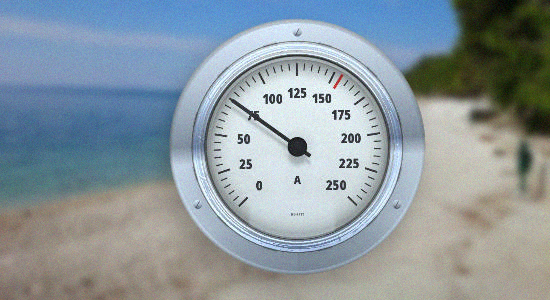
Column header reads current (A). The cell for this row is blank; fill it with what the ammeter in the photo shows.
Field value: 75 A
